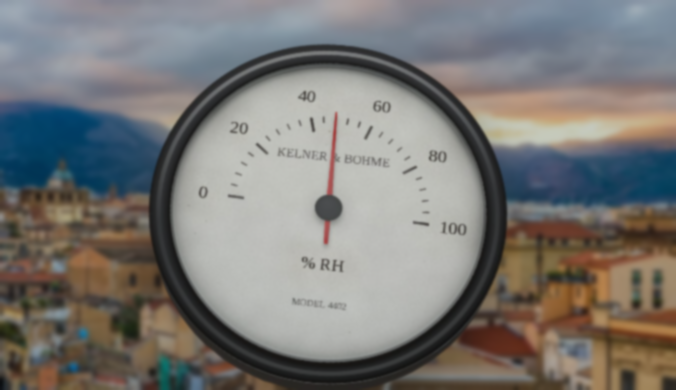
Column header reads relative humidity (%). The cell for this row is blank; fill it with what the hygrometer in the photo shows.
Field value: 48 %
